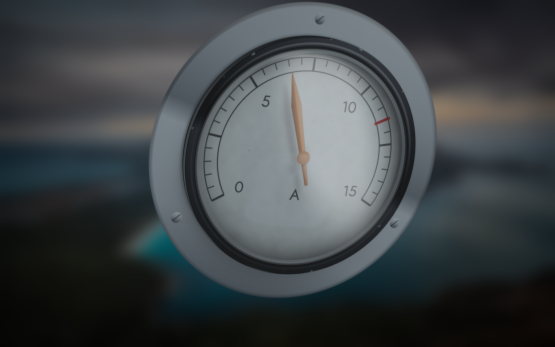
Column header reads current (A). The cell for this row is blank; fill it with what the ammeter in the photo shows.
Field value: 6.5 A
